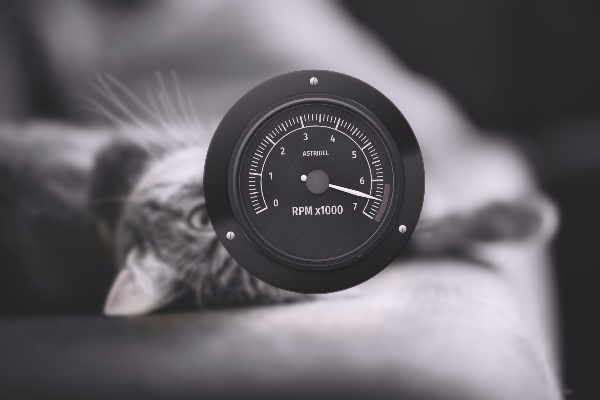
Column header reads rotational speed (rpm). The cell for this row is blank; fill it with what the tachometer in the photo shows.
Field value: 6500 rpm
